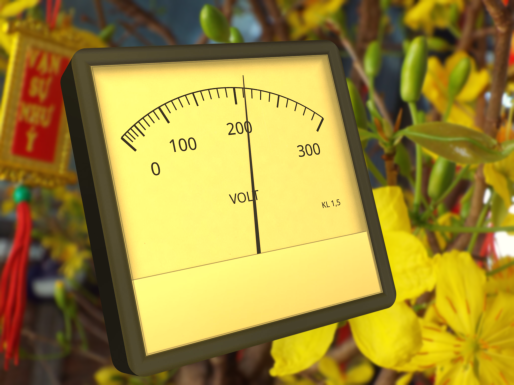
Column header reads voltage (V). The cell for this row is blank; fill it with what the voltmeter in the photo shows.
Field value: 210 V
